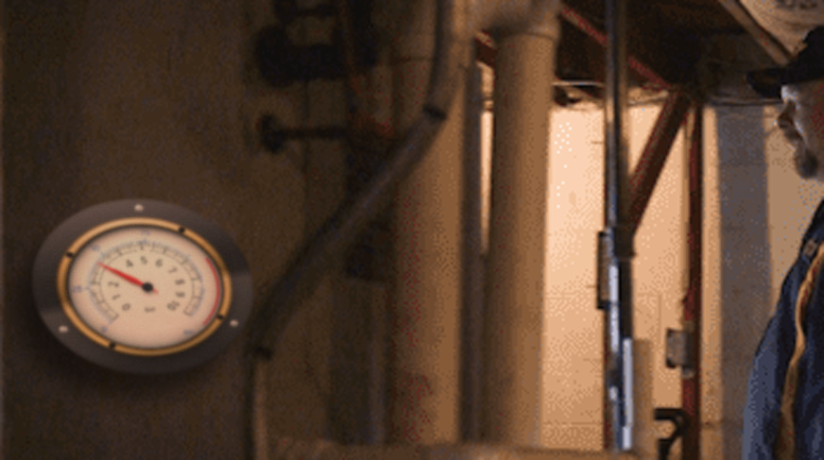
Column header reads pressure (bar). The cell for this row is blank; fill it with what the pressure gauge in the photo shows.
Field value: 3 bar
